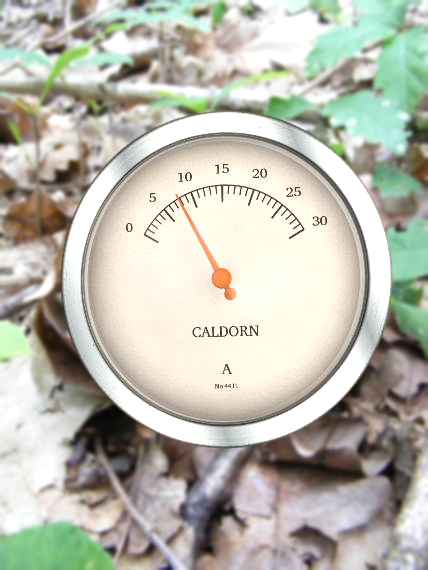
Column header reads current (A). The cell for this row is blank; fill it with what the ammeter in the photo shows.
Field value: 8 A
